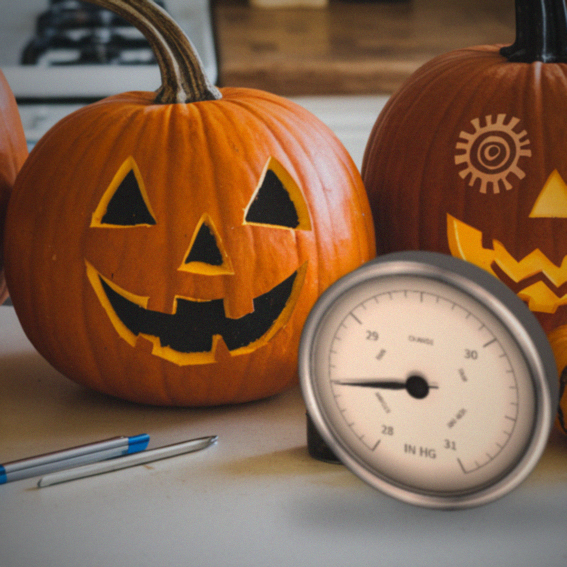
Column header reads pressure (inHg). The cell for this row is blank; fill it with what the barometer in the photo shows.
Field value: 28.5 inHg
